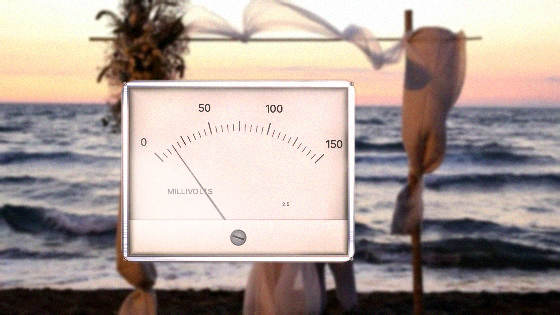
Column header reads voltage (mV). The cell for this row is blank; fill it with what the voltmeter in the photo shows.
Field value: 15 mV
